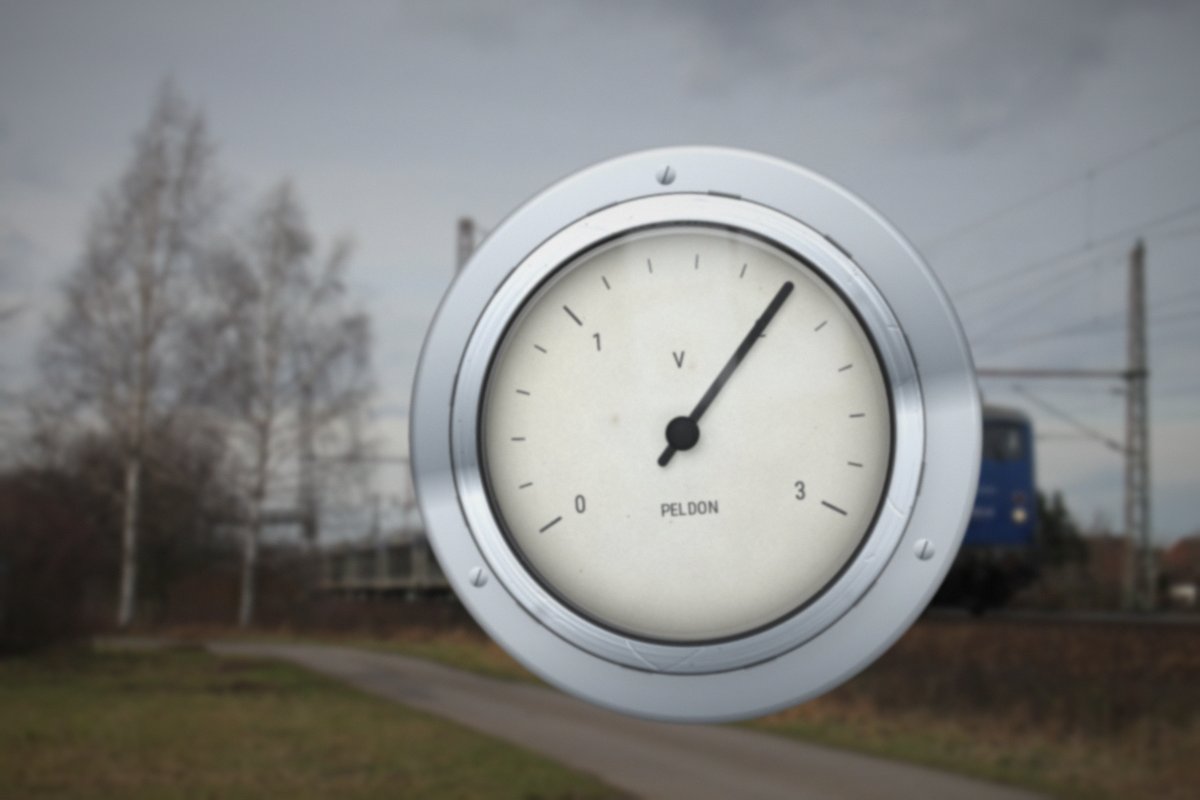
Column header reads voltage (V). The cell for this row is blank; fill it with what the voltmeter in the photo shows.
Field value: 2 V
